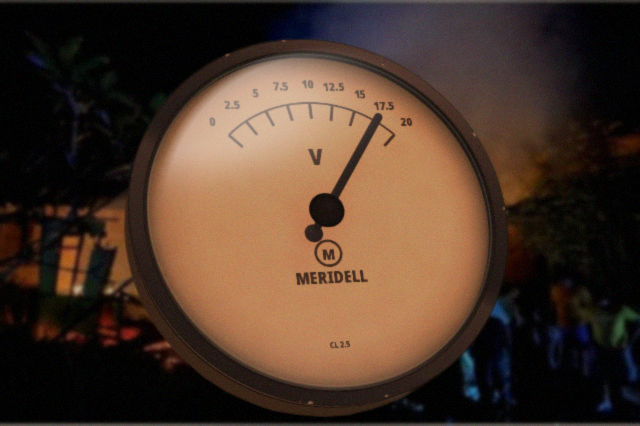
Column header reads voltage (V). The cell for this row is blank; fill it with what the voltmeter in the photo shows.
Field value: 17.5 V
